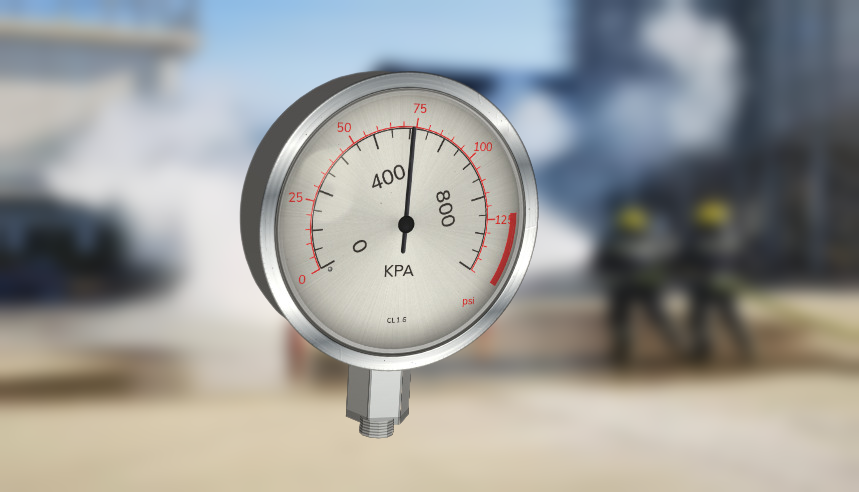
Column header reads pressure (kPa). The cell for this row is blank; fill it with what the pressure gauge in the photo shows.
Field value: 500 kPa
